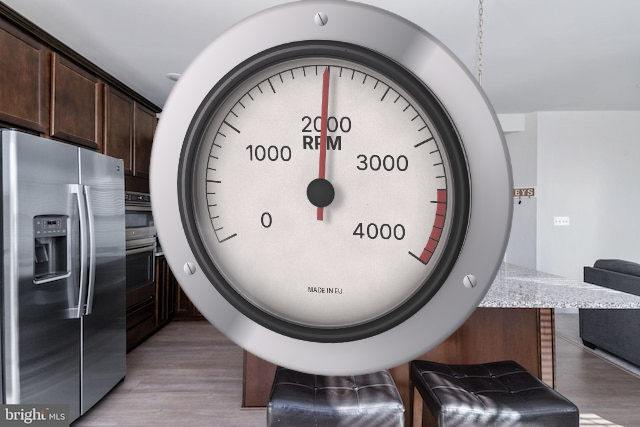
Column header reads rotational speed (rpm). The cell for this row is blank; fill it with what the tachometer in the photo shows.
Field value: 2000 rpm
